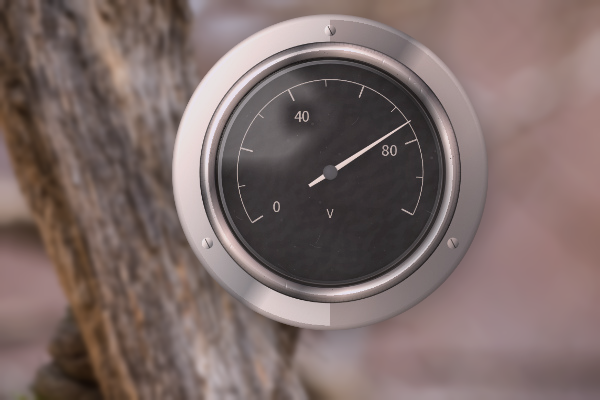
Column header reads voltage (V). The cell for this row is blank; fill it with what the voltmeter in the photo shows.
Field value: 75 V
